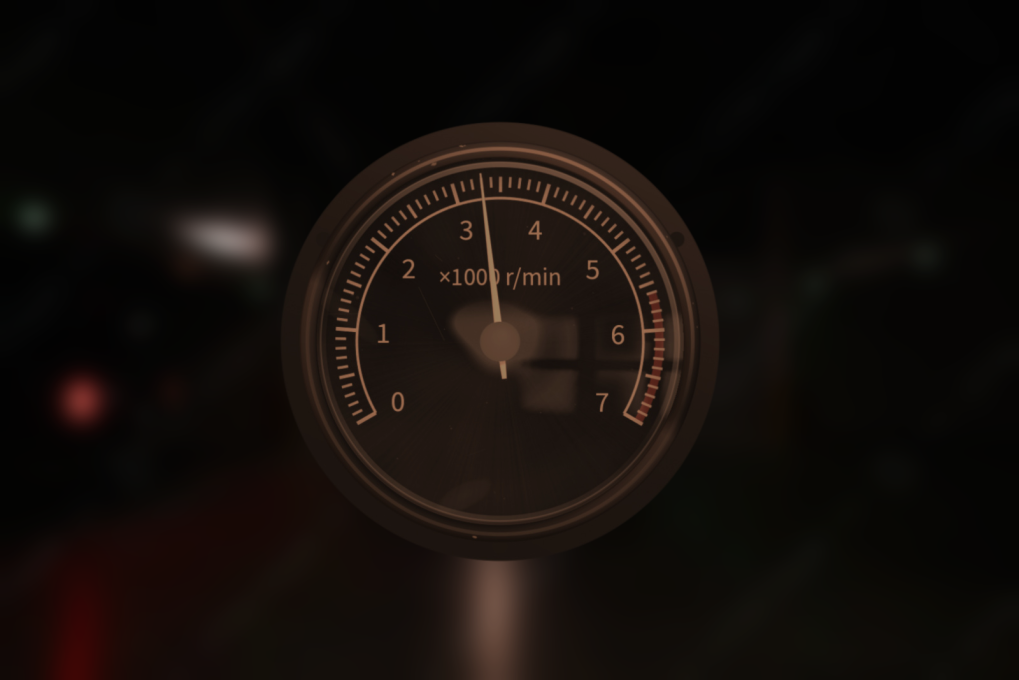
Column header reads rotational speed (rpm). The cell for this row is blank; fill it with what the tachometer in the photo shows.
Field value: 3300 rpm
